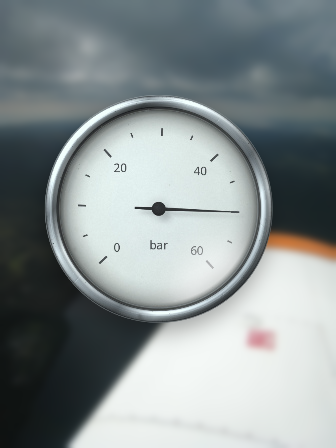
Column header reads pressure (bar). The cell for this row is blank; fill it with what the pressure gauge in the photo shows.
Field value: 50 bar
